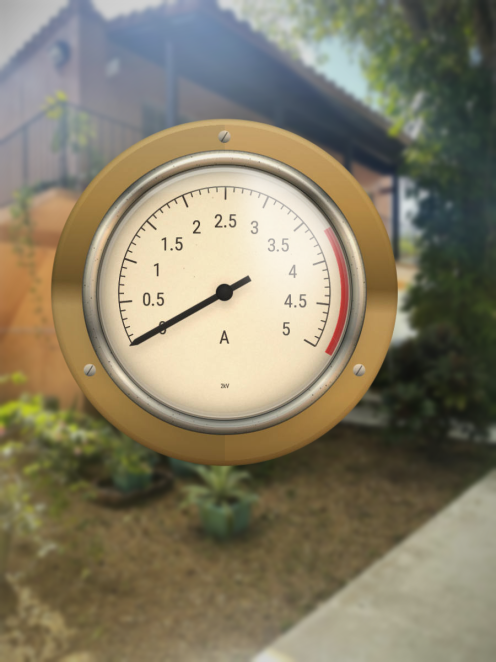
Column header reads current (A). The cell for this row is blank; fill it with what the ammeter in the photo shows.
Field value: 0 A
